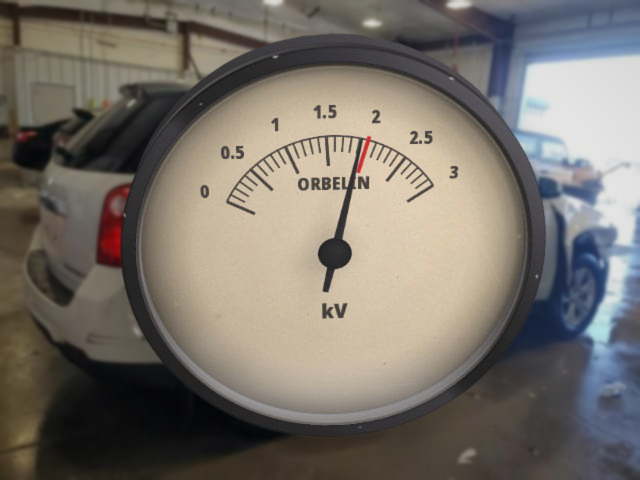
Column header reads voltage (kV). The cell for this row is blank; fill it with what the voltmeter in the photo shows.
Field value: 1.9 kV
